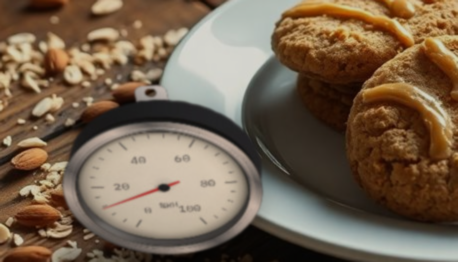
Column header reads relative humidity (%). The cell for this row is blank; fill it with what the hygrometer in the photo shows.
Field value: 12 %
